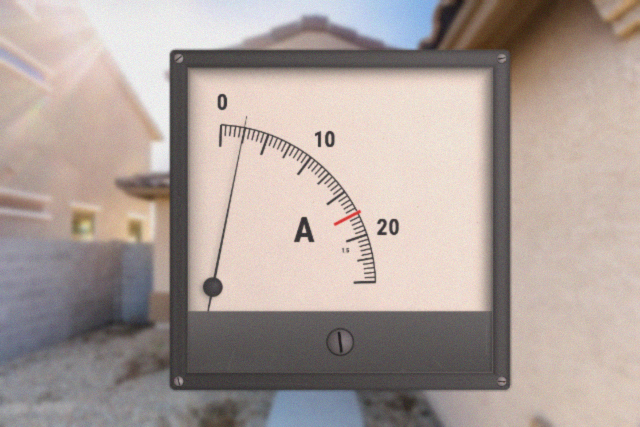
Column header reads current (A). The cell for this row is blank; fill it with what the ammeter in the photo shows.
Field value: 2.5 A
